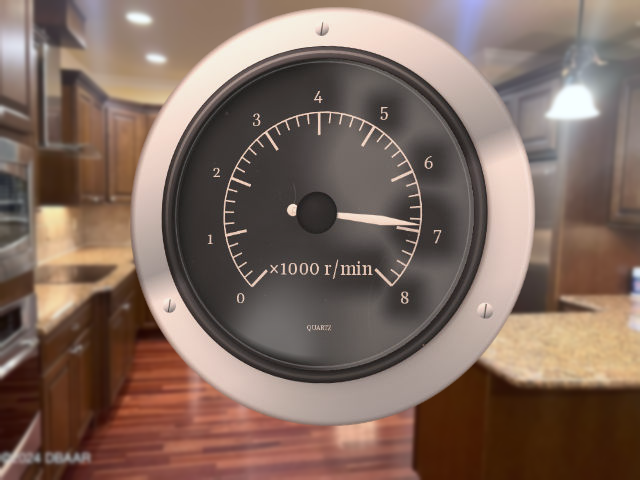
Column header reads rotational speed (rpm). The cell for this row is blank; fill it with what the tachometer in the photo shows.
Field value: 6900 rpm
